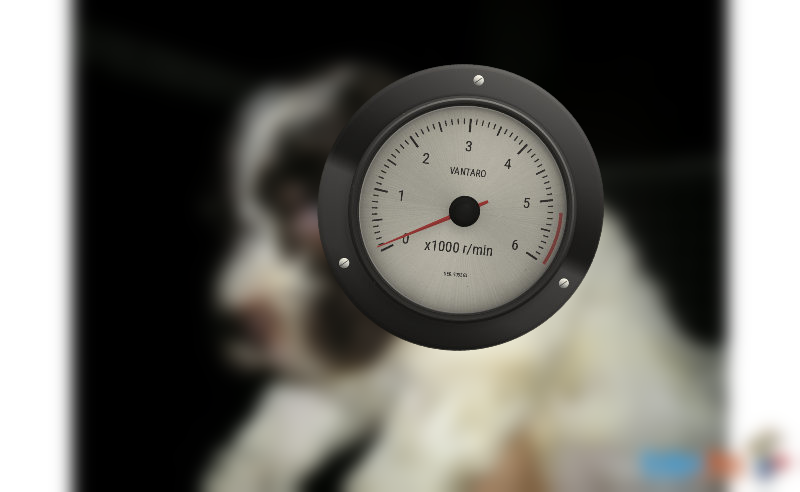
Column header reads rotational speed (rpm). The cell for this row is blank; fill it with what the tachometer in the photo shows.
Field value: 100 rpm
